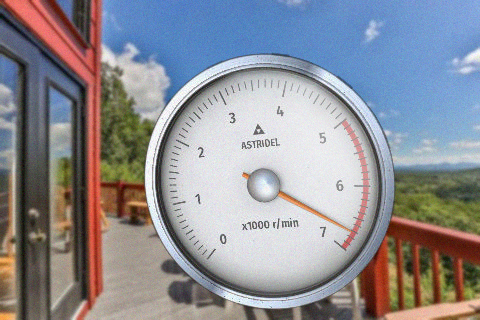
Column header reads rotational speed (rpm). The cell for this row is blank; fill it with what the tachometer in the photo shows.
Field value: 6700 rpm
